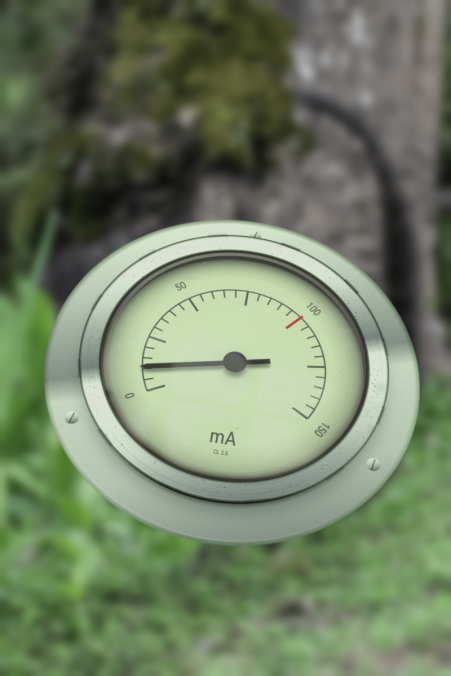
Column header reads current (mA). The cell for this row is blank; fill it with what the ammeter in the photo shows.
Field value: 10 mA
